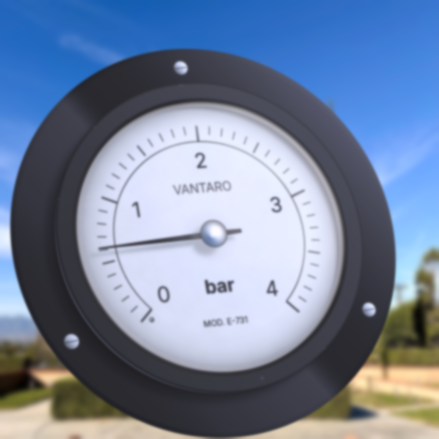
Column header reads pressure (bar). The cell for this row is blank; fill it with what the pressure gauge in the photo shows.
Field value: 0.6 bar
